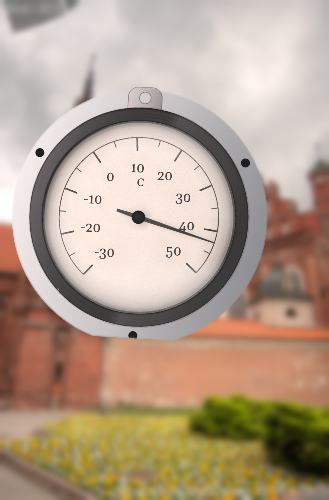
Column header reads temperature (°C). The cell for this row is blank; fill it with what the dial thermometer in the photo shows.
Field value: 42.5 °C
